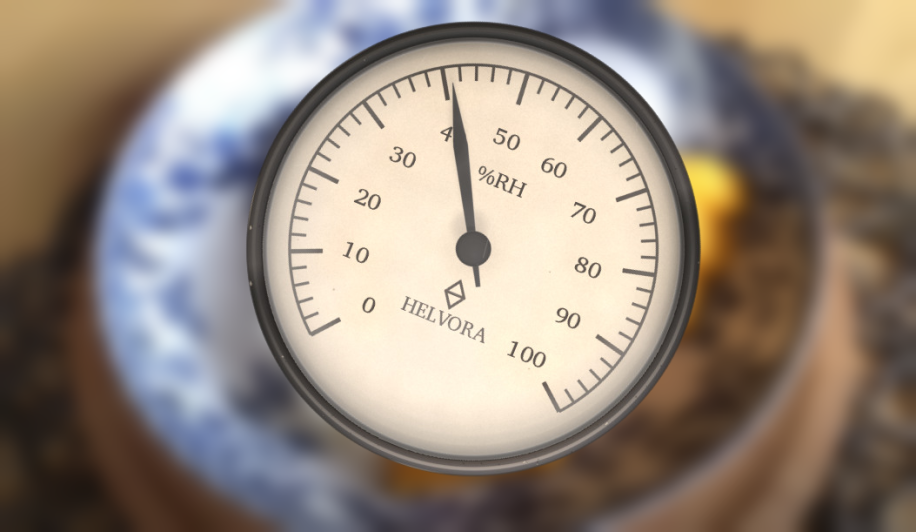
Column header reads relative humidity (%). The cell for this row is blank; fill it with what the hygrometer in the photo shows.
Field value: 41 %
